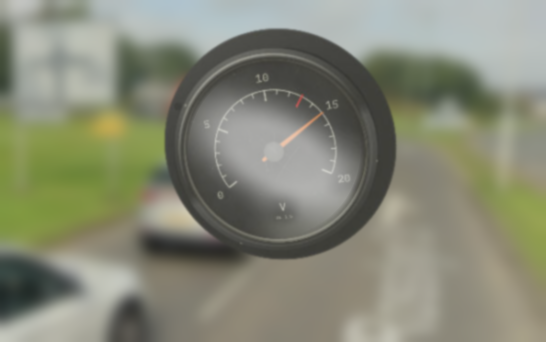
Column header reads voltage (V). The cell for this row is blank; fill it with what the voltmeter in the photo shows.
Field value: 15 V
